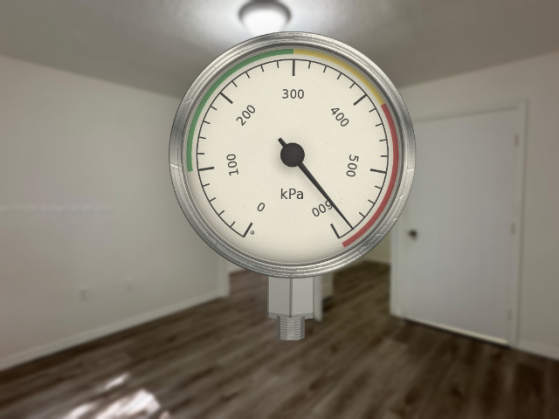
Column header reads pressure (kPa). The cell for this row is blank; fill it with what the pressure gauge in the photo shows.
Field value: 580 kPa
